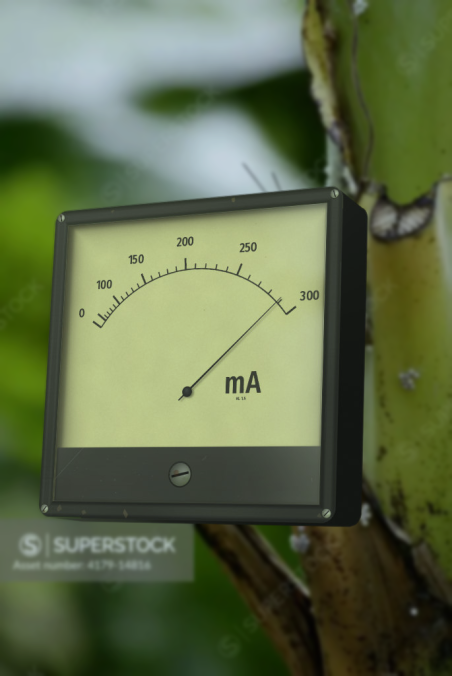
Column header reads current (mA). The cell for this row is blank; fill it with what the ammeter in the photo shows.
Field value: 290 mA
